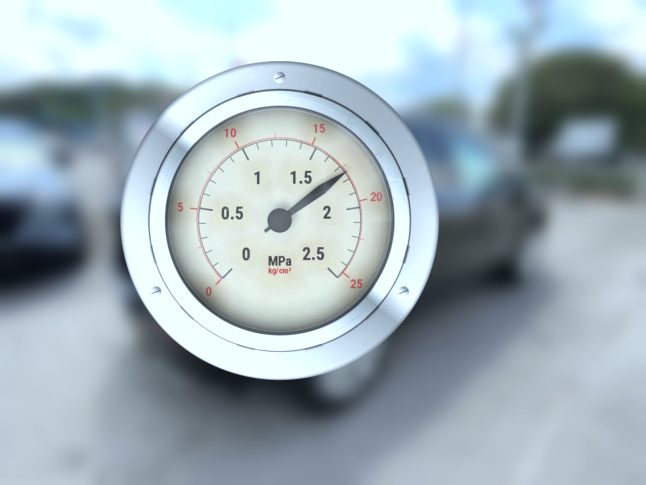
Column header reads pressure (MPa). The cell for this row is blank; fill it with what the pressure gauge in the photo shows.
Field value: 1.75 MPa
